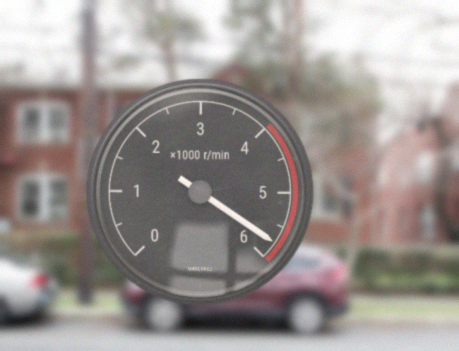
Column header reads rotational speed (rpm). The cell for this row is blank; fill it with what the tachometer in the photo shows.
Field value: 5750 rpm
